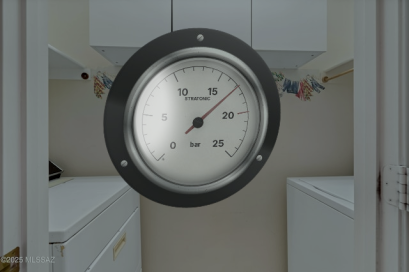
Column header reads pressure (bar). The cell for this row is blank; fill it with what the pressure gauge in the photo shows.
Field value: 17 bar
